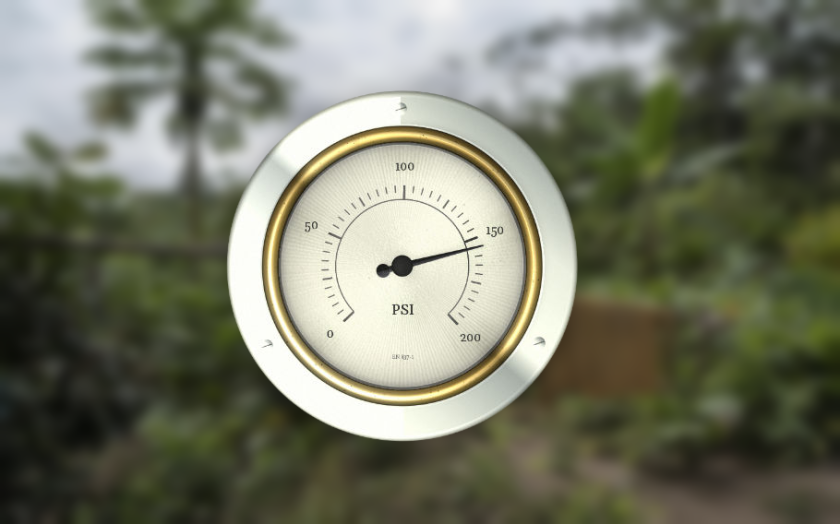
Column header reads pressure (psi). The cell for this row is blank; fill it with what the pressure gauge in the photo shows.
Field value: 155 psi
